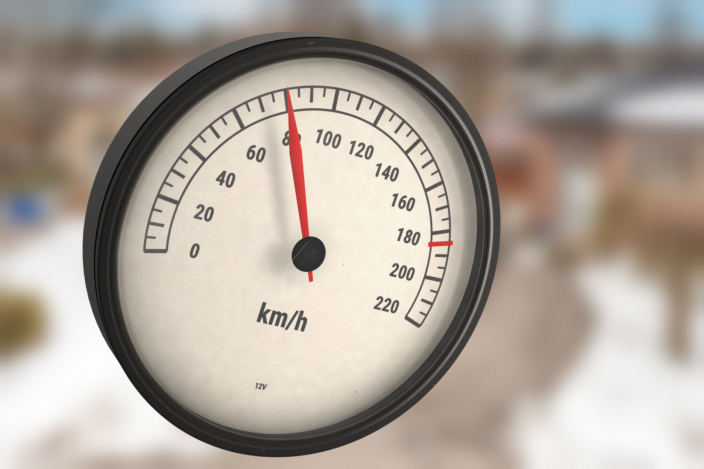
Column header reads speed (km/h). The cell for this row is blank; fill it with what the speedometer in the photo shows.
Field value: 80 km/h
